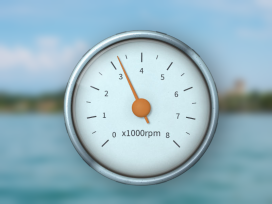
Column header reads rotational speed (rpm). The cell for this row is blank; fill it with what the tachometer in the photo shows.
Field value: 3250 rpm
